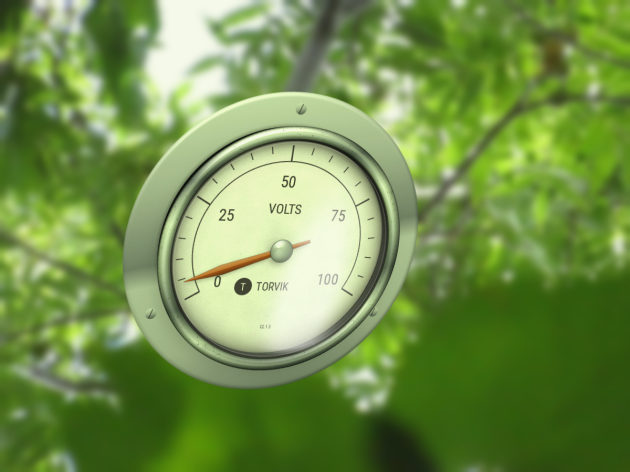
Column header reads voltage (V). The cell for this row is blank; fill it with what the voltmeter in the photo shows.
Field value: 5 V
